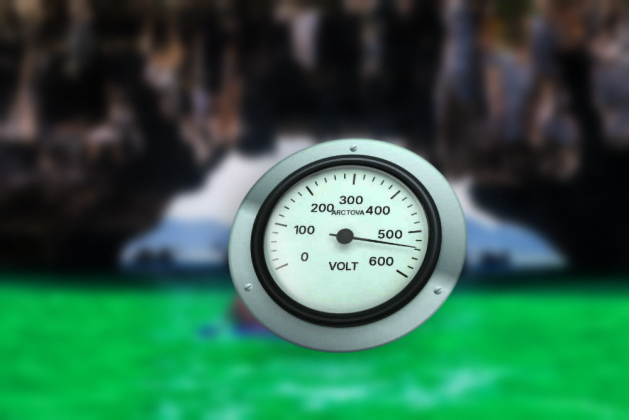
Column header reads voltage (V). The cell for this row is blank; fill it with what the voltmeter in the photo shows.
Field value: 540 V
